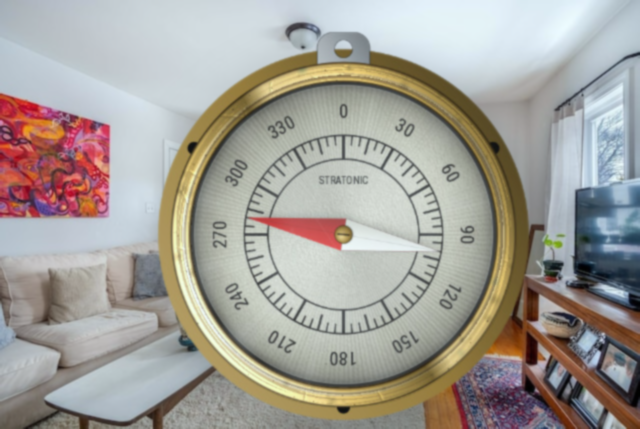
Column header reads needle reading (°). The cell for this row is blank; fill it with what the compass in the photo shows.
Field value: 280 °
